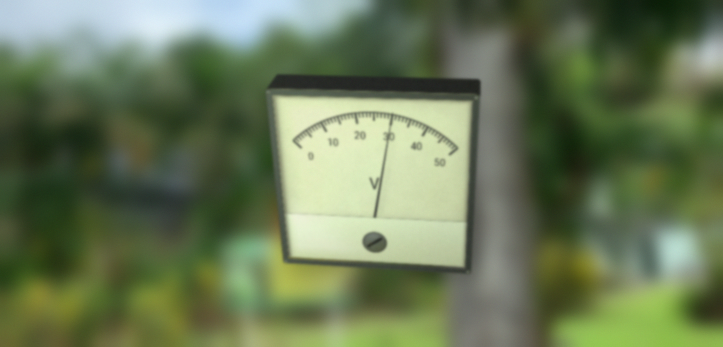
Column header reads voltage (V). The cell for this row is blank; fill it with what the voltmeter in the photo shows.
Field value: 30 V
